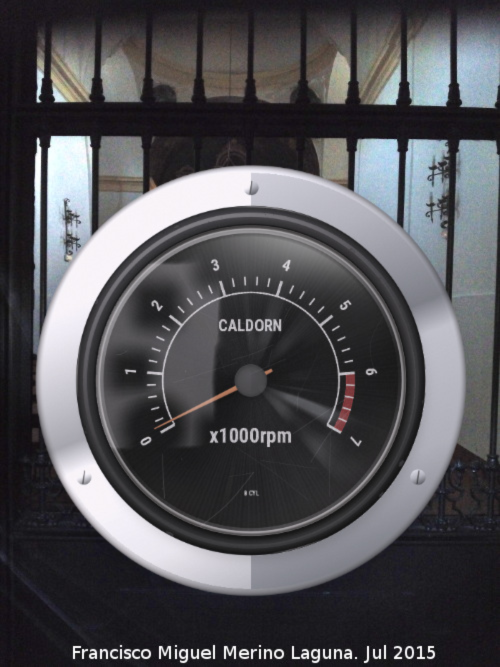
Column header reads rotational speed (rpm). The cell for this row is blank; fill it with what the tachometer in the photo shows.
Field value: 100 rpm
